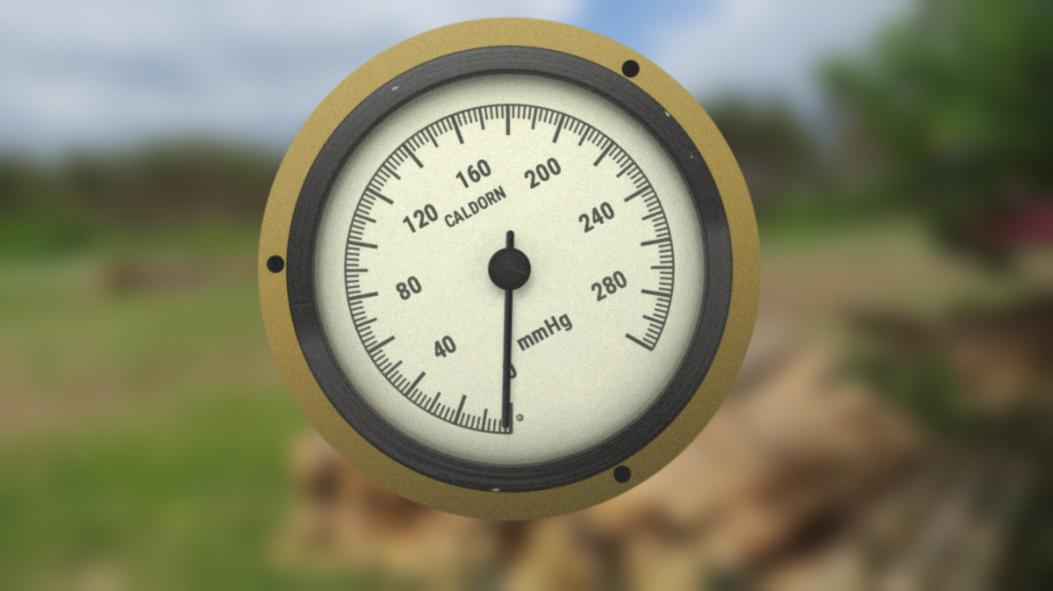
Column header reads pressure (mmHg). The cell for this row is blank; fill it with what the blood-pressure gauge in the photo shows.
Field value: 2 mmHg
